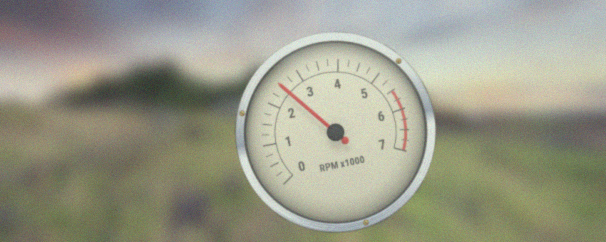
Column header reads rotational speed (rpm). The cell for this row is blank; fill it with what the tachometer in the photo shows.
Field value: 2500 rpm
